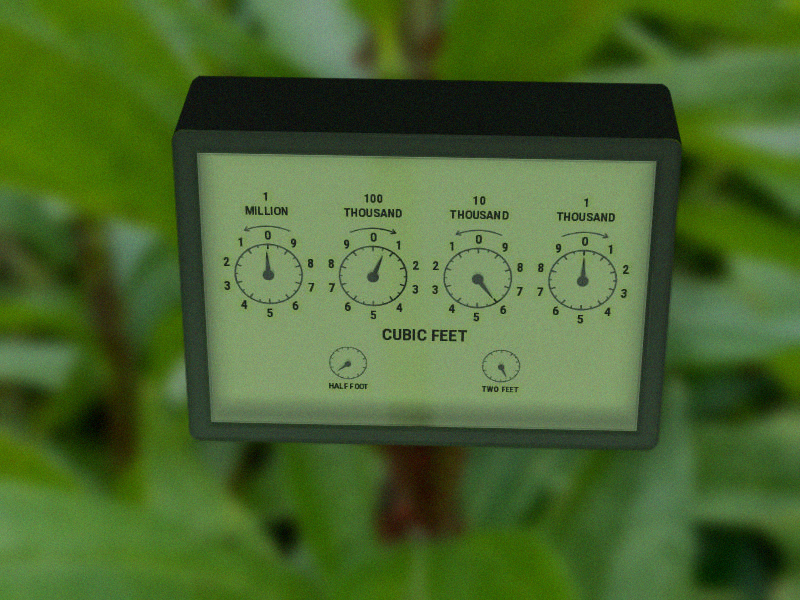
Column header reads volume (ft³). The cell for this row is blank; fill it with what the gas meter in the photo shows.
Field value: 6000 ft³
